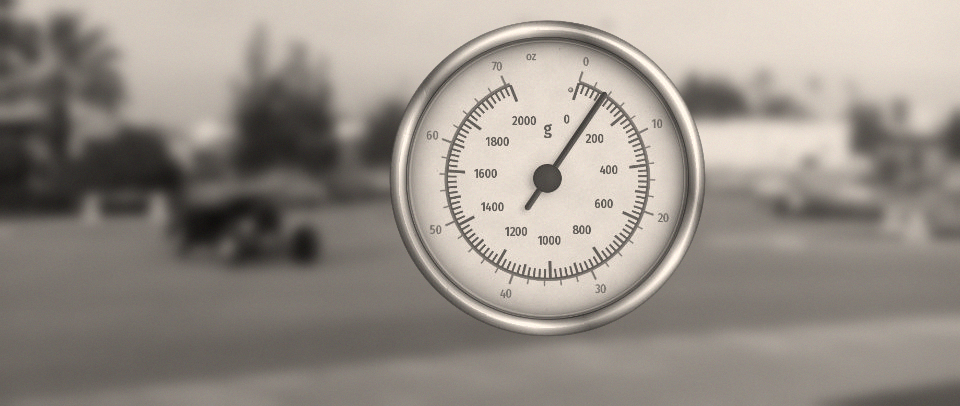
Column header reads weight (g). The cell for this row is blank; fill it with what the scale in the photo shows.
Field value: 100 g
